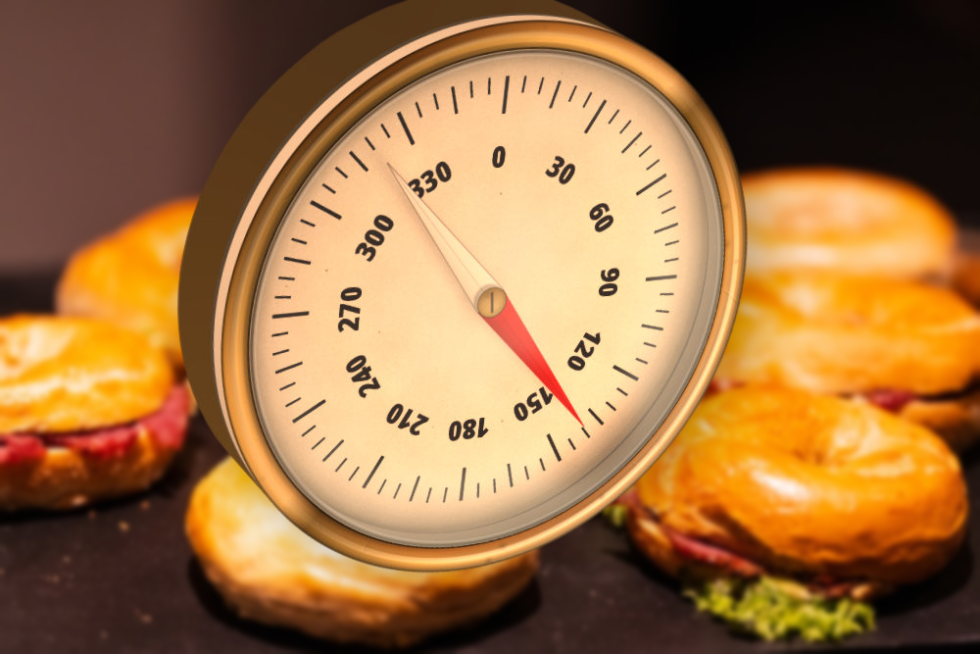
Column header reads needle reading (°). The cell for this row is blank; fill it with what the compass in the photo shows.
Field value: 140 °
